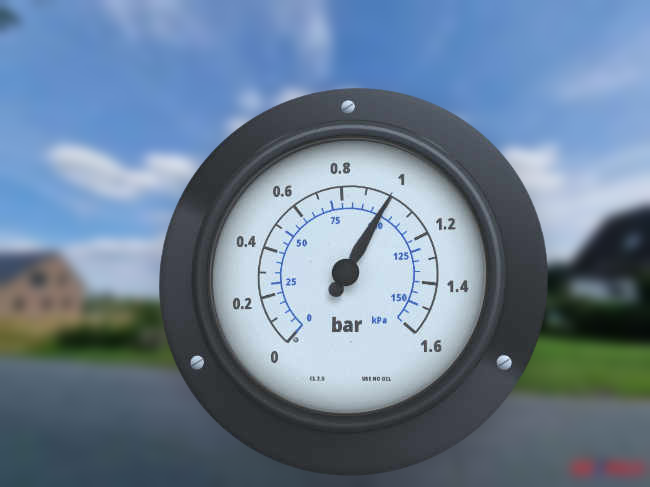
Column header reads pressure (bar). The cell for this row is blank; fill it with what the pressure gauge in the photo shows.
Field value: 1 bar
